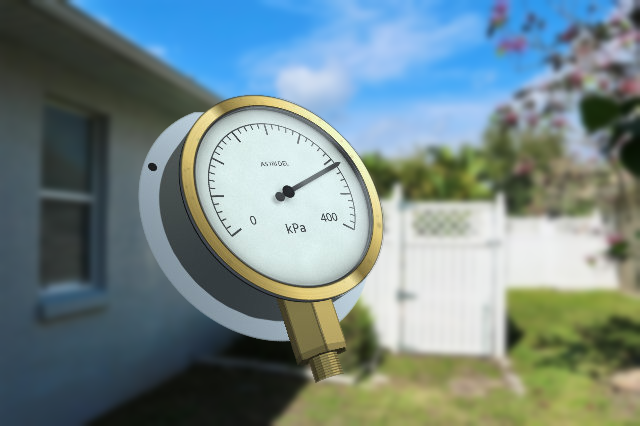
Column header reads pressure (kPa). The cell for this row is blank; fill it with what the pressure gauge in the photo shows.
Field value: 310 kPa
